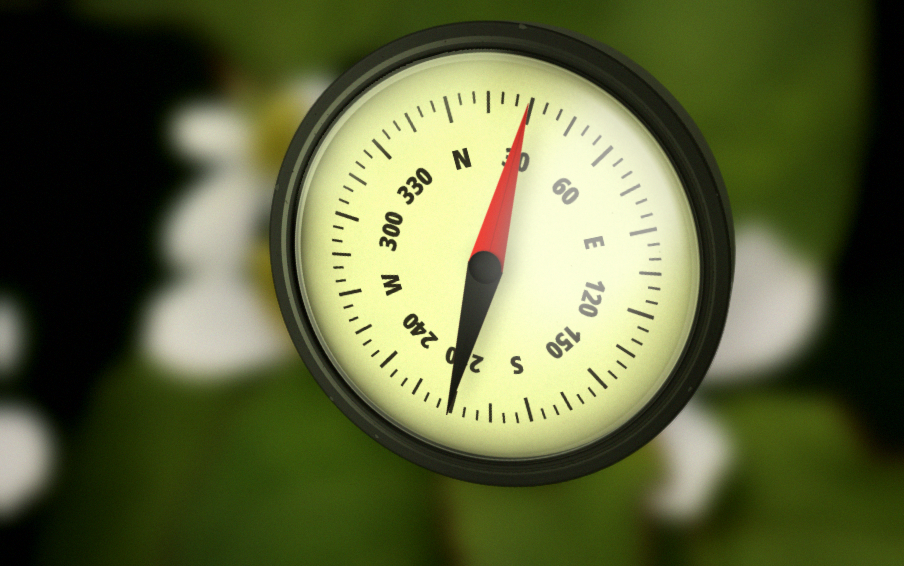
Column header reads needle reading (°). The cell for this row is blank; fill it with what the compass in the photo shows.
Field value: 30 °
